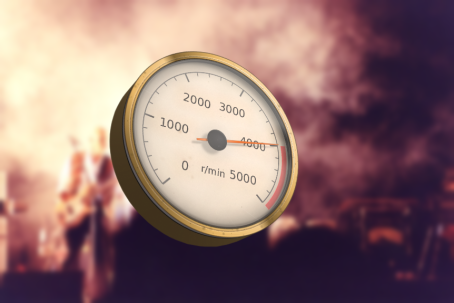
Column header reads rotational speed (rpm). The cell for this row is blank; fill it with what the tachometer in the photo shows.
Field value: 4000 rpm
